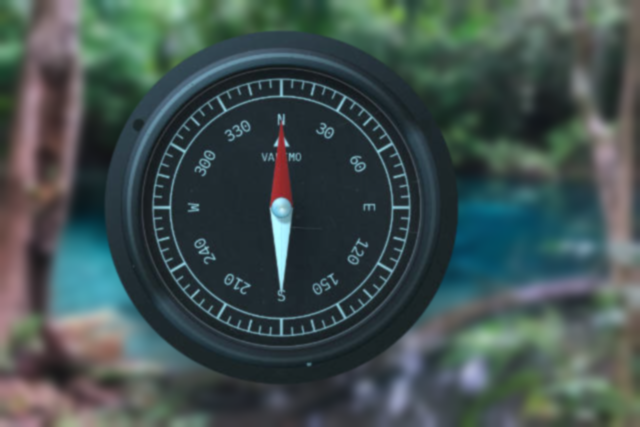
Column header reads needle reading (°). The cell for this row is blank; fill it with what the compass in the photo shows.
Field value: 0 °
